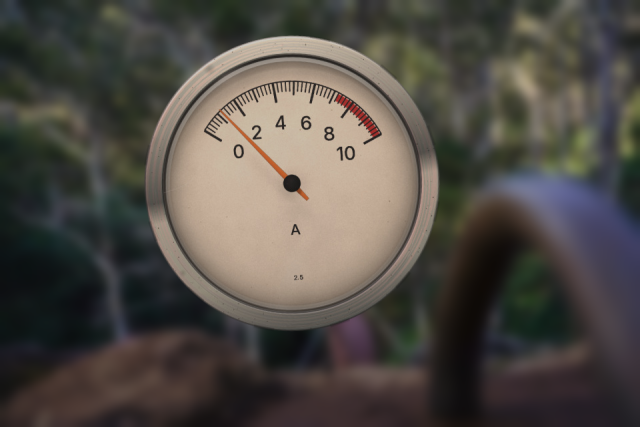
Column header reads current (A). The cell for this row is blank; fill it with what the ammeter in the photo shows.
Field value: 1.2 A
